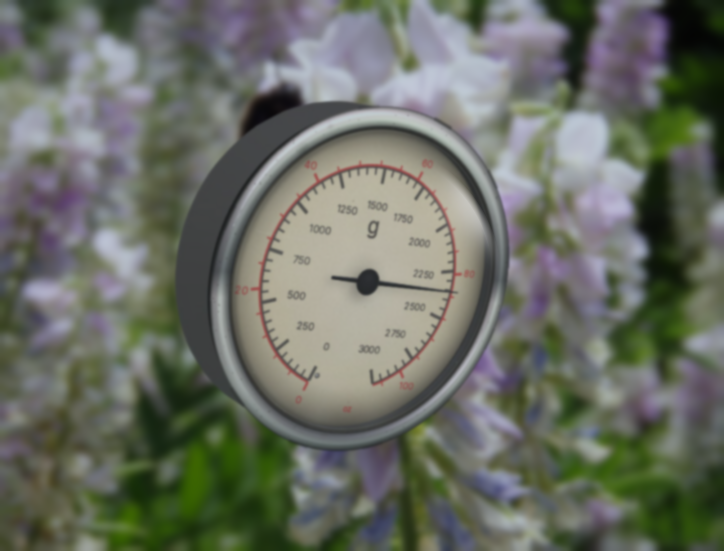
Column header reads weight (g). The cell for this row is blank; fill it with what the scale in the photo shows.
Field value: 2350 g
